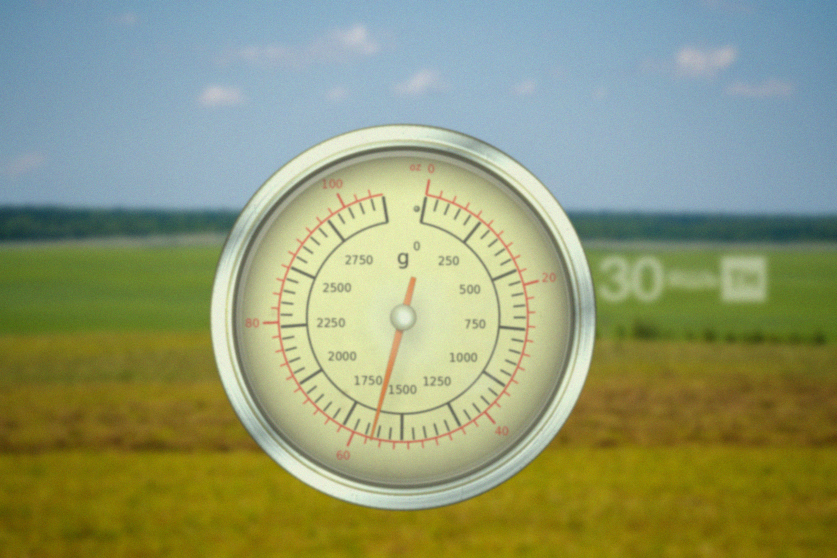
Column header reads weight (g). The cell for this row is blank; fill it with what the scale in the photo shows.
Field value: 1625 g
